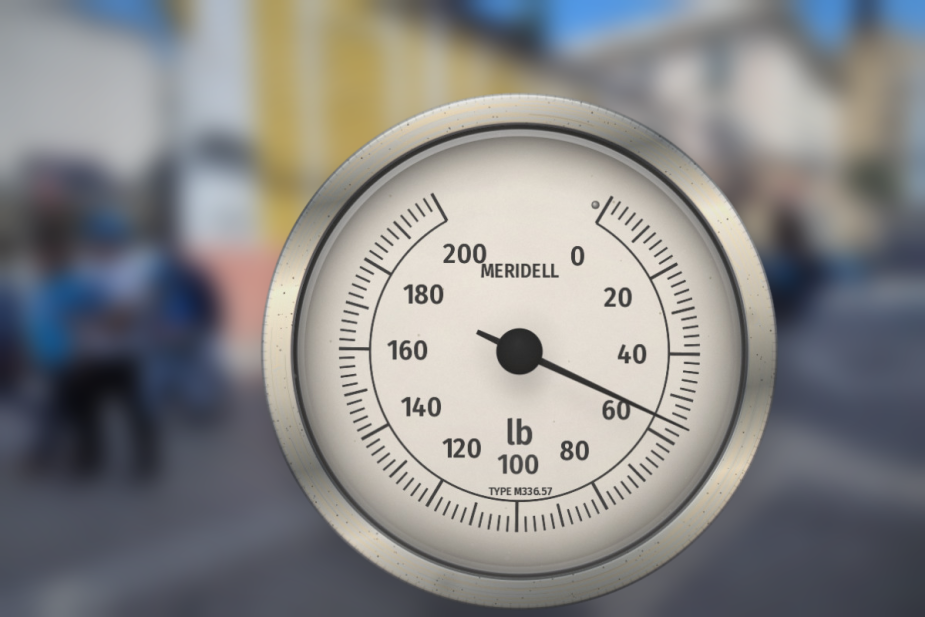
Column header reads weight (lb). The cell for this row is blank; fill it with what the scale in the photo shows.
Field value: 56 lb
